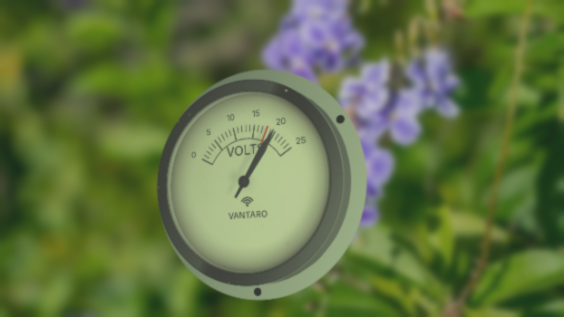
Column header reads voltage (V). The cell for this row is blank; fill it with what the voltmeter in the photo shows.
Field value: 20 V
